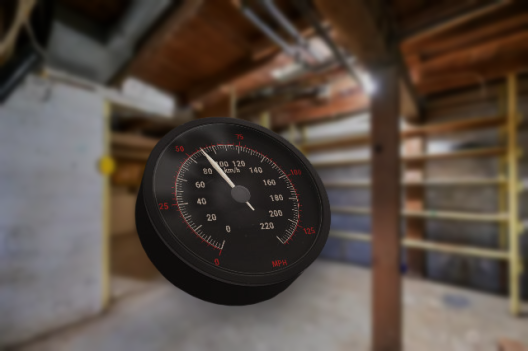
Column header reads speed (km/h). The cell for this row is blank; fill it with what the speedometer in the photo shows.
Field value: 90 km/h
